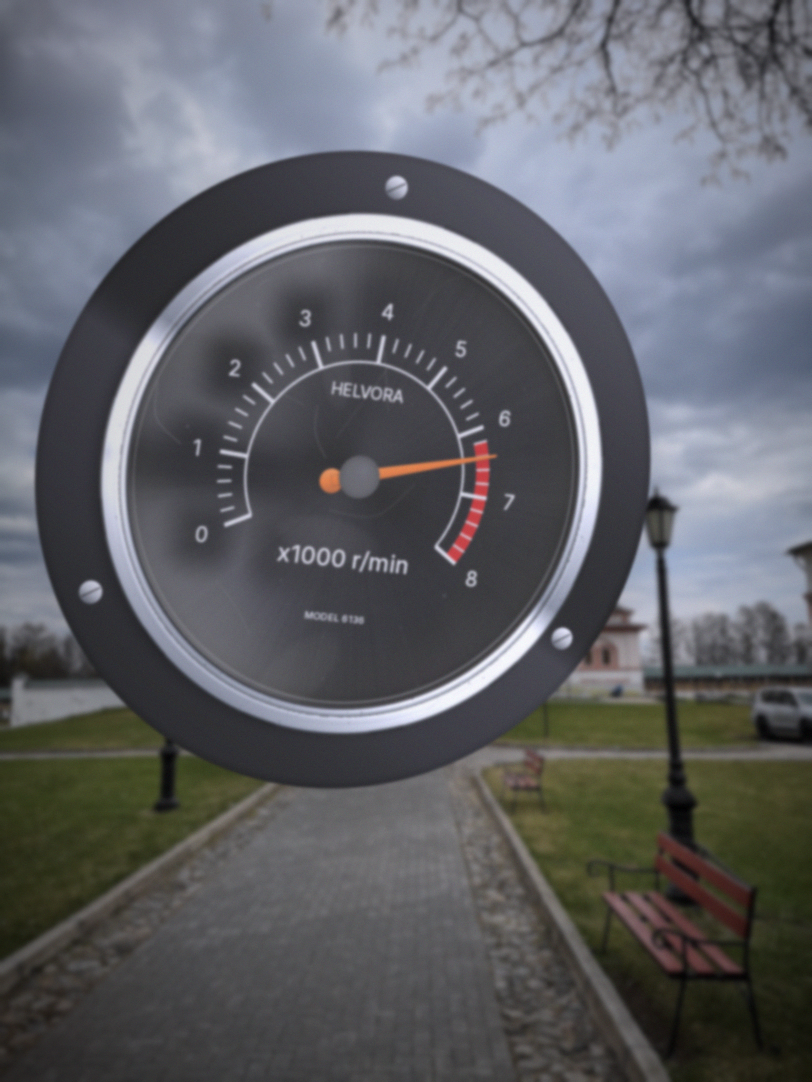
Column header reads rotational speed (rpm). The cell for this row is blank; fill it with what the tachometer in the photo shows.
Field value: 6400 rpm
